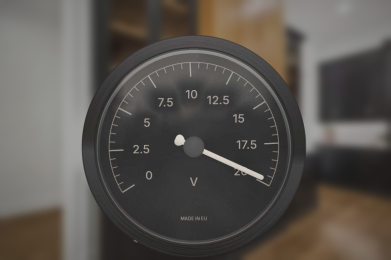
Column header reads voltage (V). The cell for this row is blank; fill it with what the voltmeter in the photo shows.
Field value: 19.75 V
